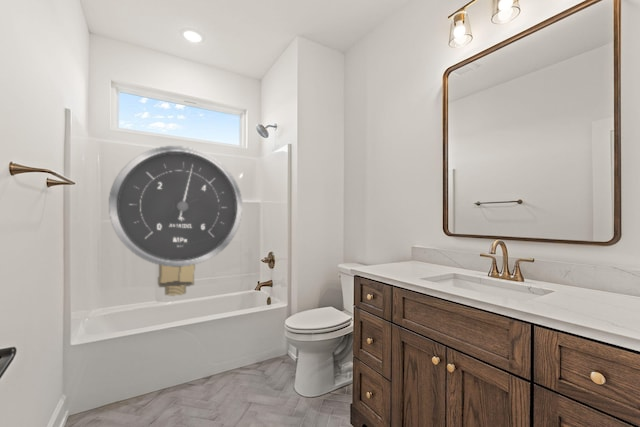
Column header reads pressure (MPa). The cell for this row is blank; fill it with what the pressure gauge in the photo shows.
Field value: 3.25 MPa
